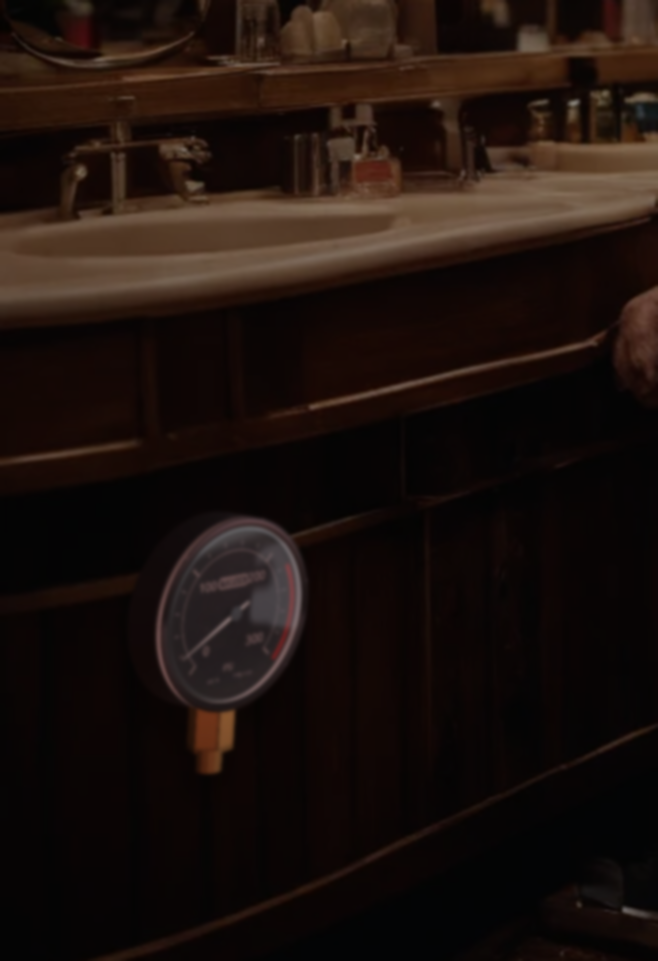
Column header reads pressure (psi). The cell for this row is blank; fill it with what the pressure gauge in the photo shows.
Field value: 20 psi
